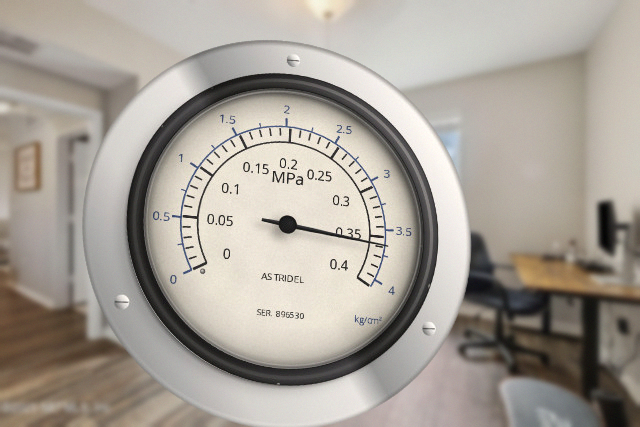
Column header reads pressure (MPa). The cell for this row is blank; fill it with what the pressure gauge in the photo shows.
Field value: 0.36 MPa
